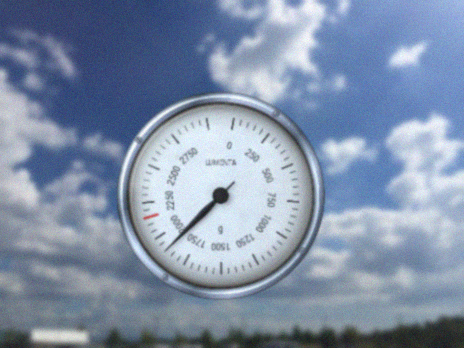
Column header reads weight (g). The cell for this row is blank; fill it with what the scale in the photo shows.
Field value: 1900 g
